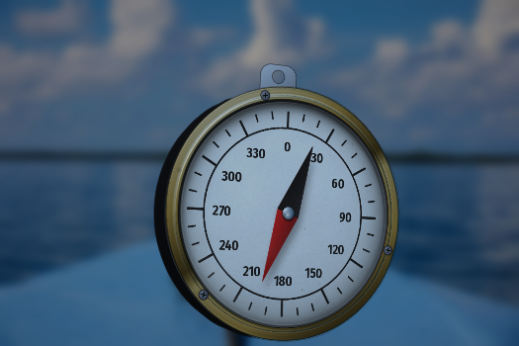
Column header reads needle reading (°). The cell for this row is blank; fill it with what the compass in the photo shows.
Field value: 200 °
